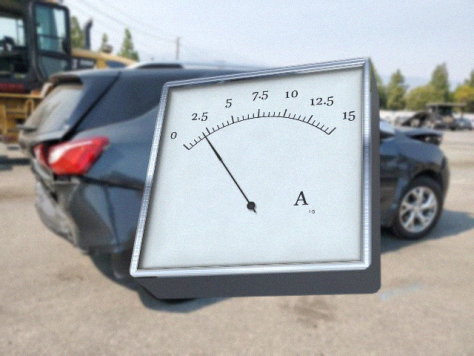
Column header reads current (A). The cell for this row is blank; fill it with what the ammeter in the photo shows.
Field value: 2 A
